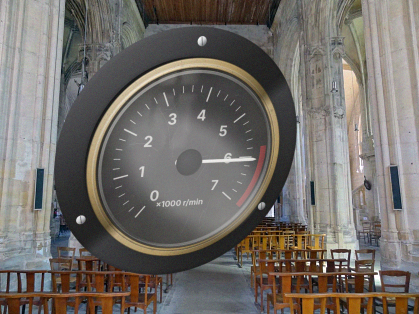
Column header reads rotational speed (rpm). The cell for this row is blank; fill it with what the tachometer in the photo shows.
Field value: 6000 rpm
